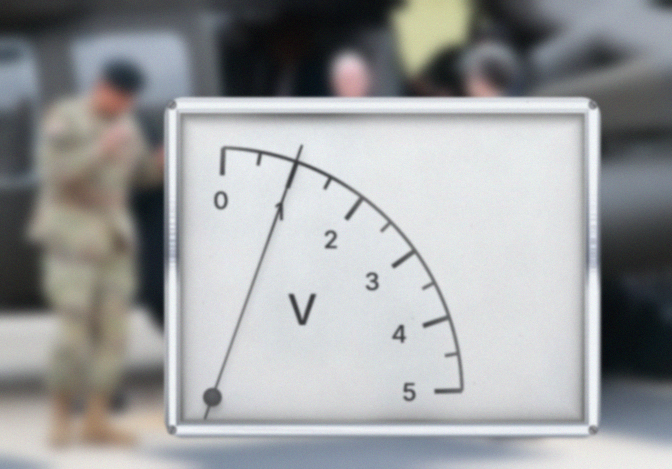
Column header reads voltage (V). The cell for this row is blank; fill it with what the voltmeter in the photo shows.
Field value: 1 V
